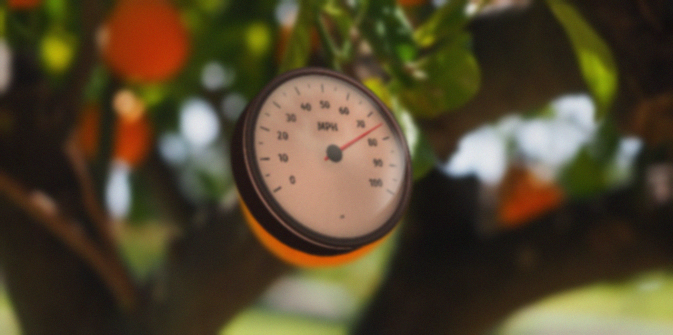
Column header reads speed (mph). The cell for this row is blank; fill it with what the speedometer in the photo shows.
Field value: 75 mph
